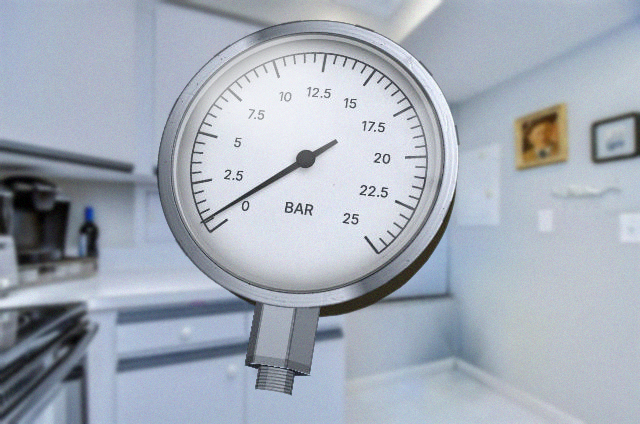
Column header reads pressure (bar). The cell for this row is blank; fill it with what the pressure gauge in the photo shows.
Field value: 0.5 bar
